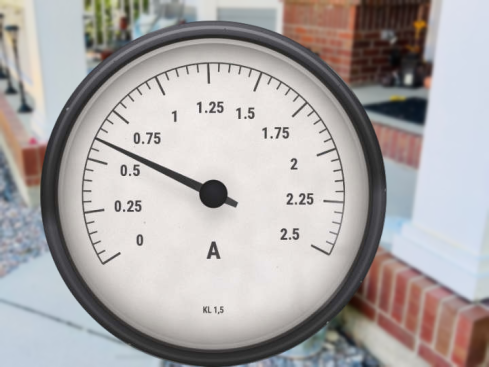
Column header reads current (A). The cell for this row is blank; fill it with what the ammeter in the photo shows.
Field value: 0.6 A
